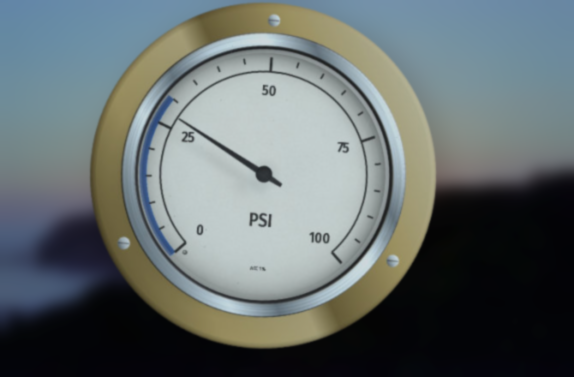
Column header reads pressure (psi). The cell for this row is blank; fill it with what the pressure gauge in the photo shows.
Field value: 27.5 psi
